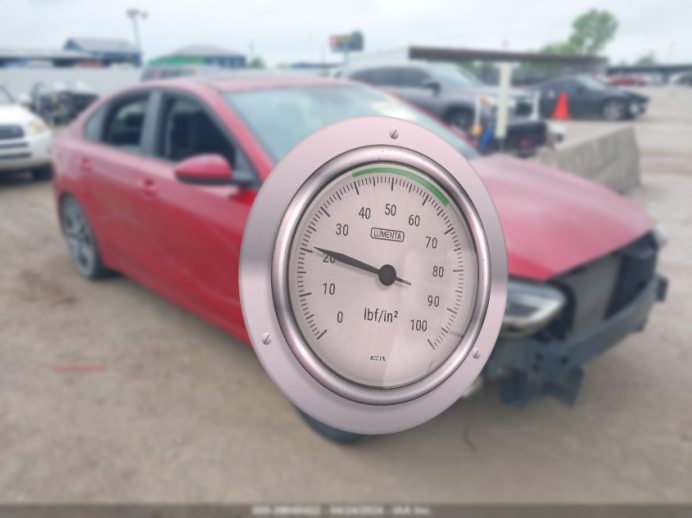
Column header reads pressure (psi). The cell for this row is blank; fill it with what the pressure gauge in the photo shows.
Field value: 21 psi
